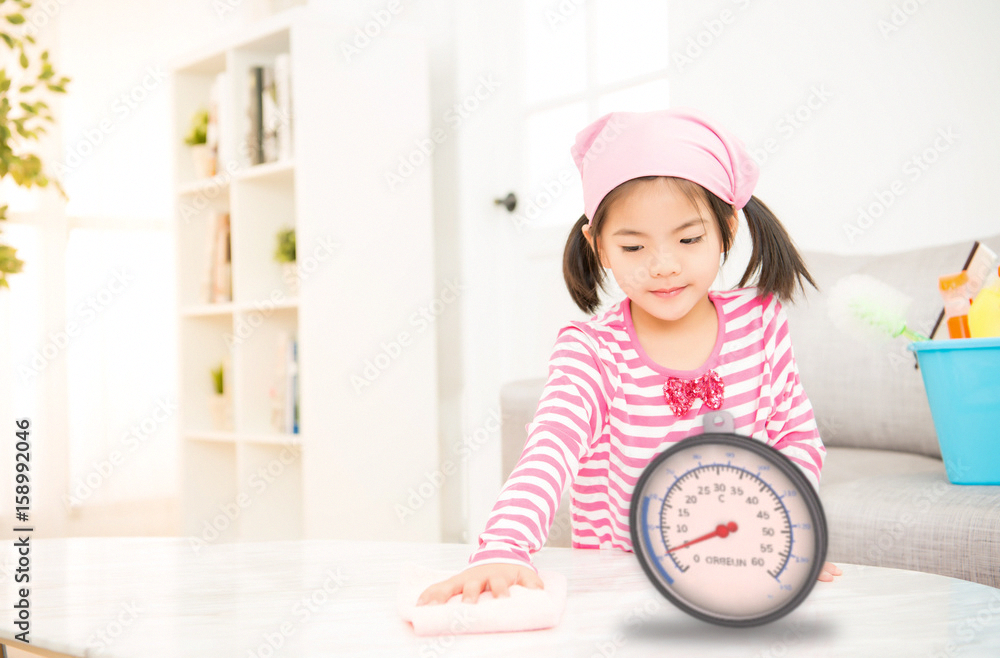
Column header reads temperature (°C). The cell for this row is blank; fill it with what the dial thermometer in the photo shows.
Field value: 5 °C
